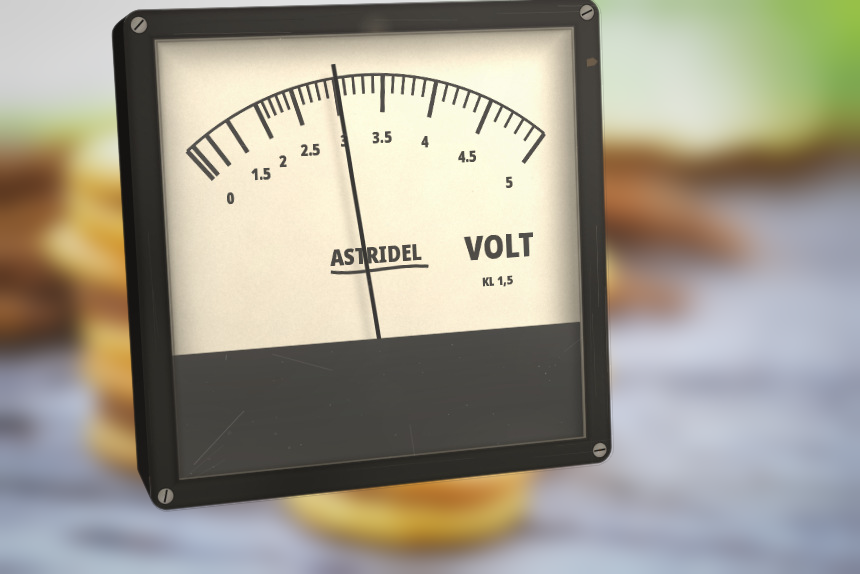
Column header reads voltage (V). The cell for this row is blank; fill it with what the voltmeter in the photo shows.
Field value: 3 V
